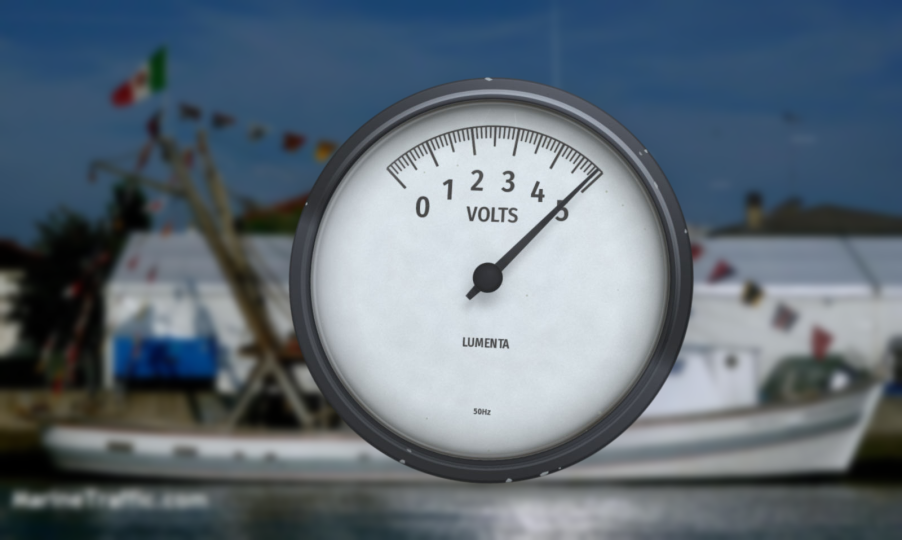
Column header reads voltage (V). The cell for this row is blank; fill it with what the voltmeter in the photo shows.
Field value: 4.9 V
